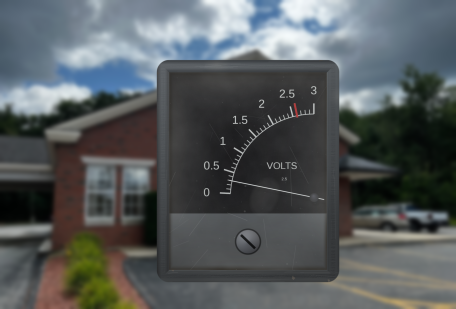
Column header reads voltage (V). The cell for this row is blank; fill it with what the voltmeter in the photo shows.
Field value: 0.3 V
